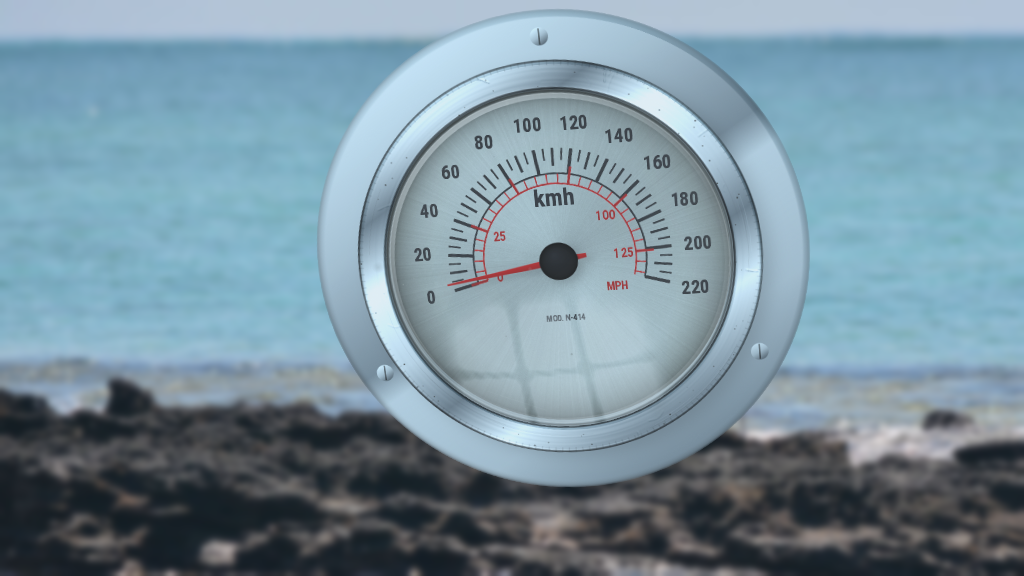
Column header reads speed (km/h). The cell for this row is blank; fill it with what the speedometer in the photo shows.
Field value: 5 km/h
